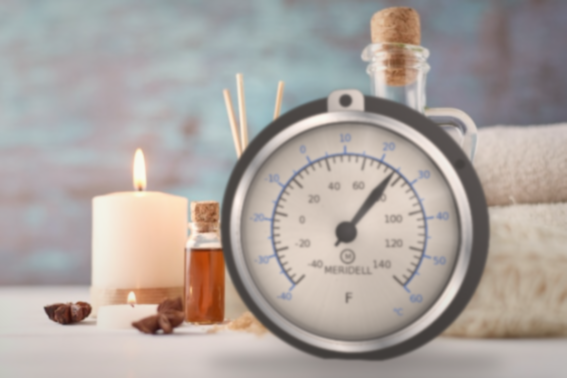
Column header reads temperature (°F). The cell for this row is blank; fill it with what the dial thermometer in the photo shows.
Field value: 76 °F
